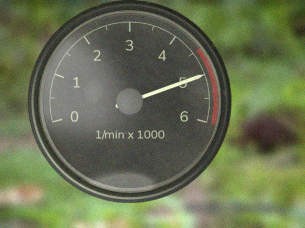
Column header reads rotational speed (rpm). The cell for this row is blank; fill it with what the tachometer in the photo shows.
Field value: 5000 rpm
